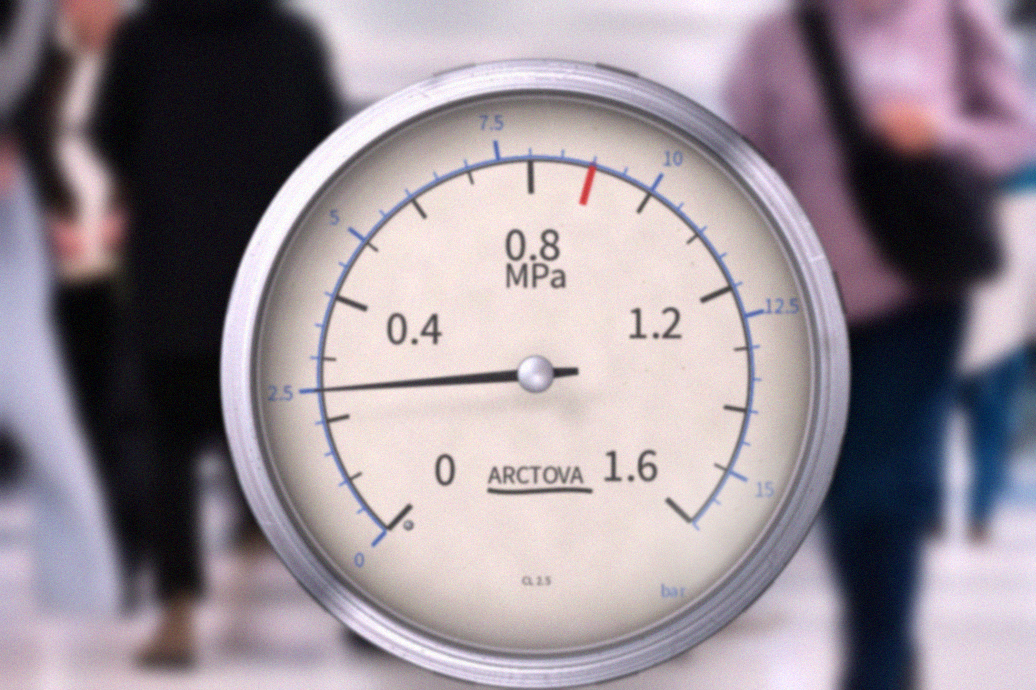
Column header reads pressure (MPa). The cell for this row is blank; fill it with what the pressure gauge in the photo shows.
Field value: 0.25 MPa
